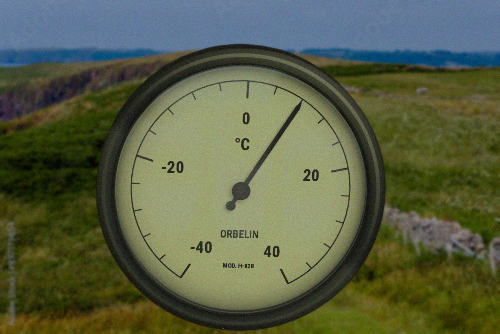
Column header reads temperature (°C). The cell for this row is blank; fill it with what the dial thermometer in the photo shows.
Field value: 8 °C
